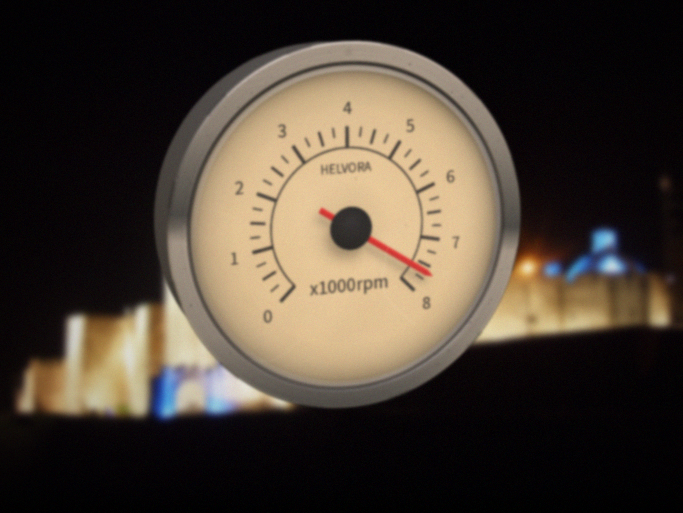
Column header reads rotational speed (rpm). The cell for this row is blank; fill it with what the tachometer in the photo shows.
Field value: 7625 rpm
